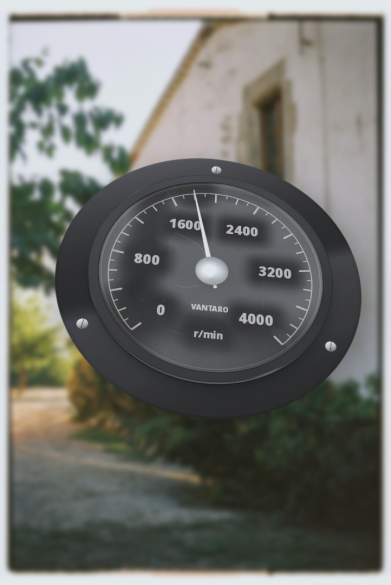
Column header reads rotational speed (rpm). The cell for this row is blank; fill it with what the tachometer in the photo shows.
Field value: 1800 rpm
